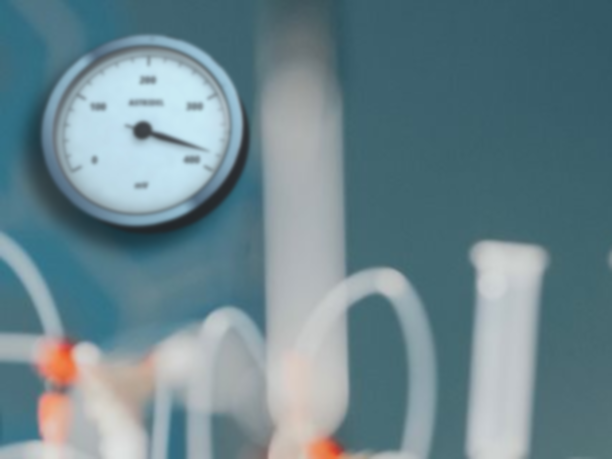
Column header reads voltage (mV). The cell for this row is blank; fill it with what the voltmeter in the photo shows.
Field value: 380 mV
